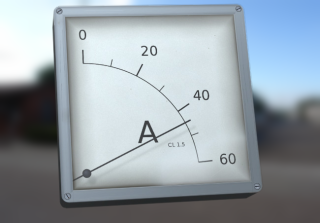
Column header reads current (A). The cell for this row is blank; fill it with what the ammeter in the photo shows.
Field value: 45 A
